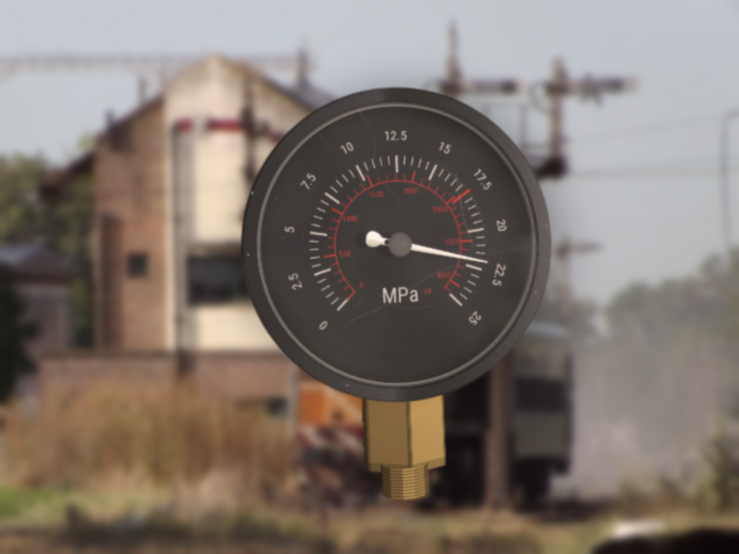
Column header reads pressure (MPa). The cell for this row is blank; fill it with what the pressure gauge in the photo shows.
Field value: 22 MPa
